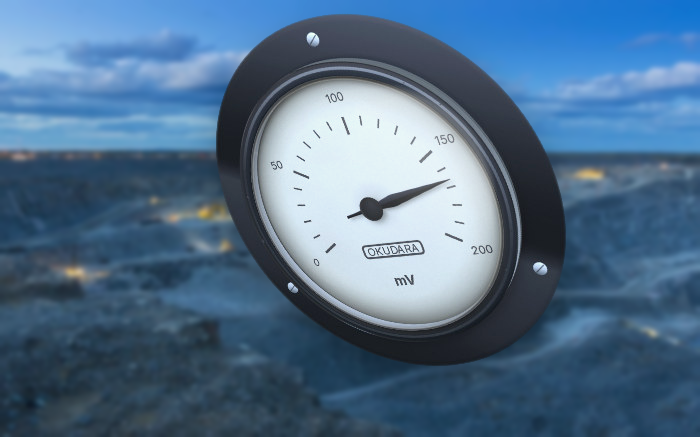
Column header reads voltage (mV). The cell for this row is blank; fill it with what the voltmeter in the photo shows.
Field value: 165 mV
